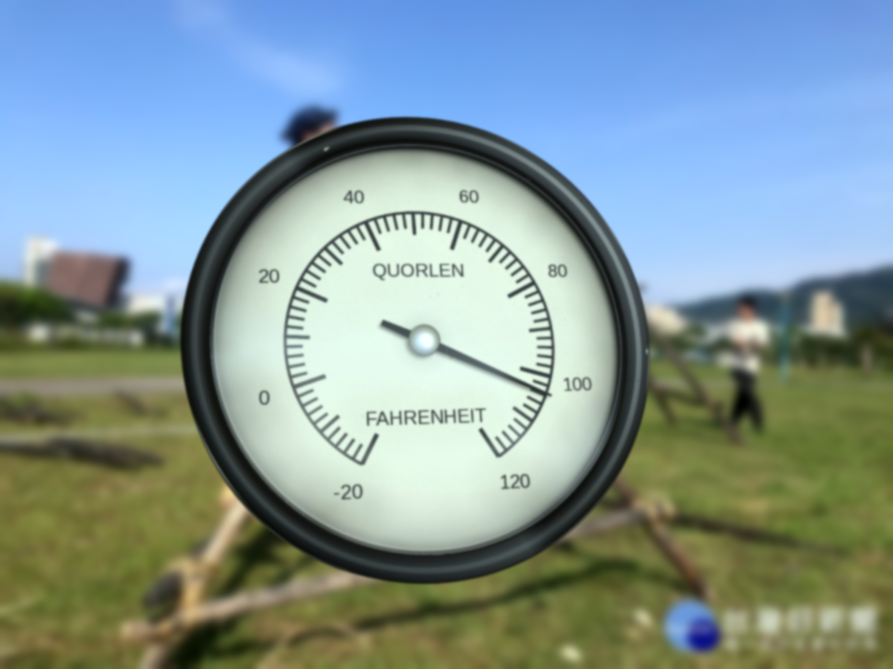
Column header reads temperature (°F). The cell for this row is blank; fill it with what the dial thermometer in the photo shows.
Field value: 104 °F
